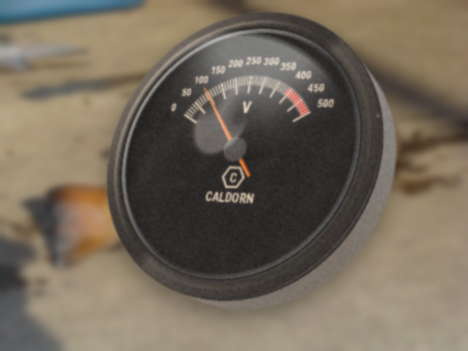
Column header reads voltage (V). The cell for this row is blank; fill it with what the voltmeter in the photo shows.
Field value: 100 V
